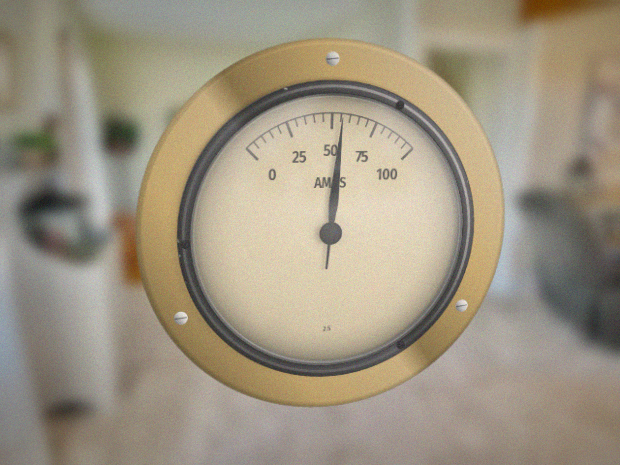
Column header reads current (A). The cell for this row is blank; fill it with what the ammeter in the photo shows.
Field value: 55 A
